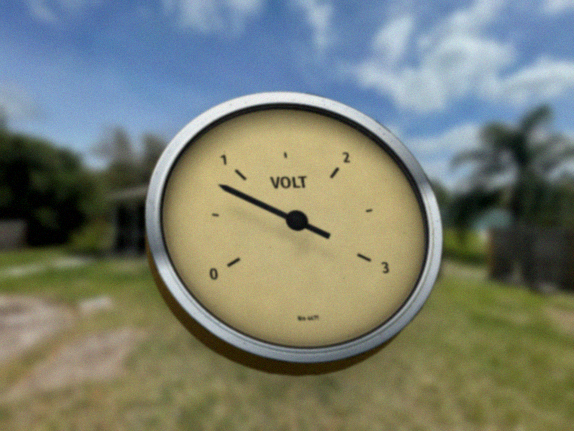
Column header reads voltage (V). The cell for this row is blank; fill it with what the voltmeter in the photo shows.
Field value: 0.75 V
